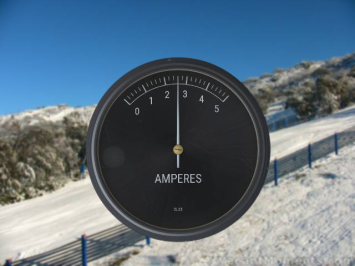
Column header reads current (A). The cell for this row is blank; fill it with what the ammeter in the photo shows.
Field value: 2.6 A
